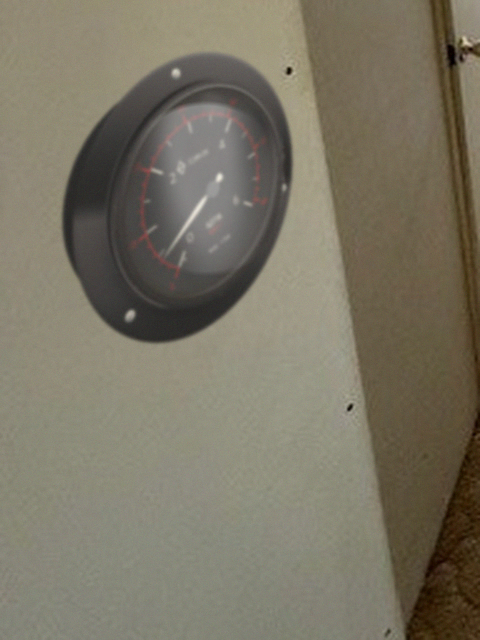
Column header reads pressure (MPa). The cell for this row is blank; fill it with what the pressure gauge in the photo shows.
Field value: 0.5 MPa
